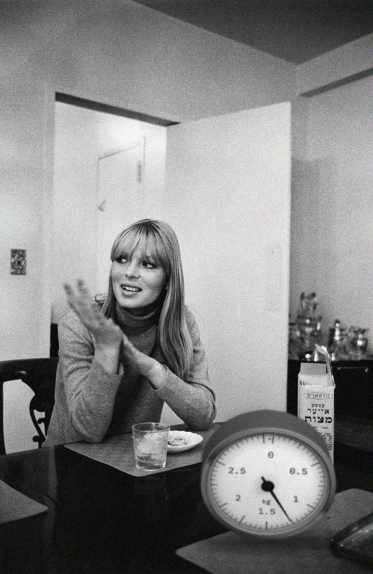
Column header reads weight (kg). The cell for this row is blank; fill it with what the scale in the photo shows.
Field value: 1.25 kg
